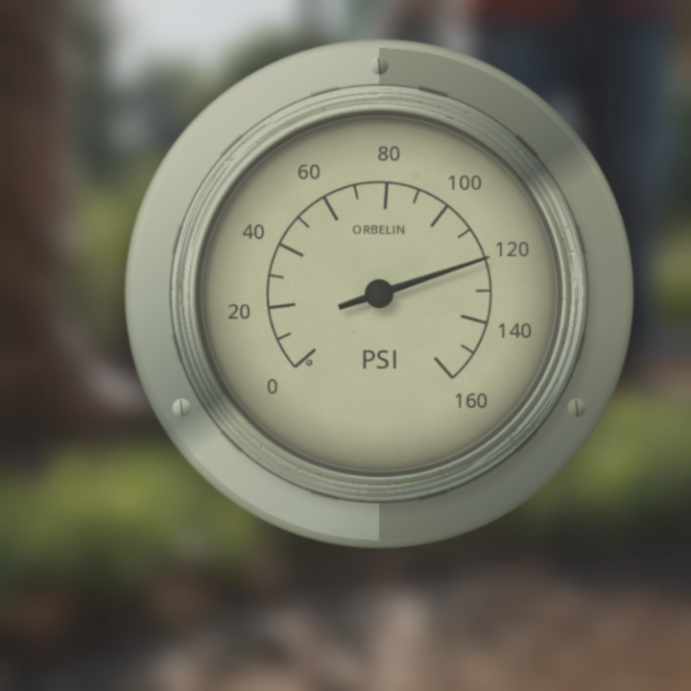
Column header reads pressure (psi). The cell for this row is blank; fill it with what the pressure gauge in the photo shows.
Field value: 120 psi
